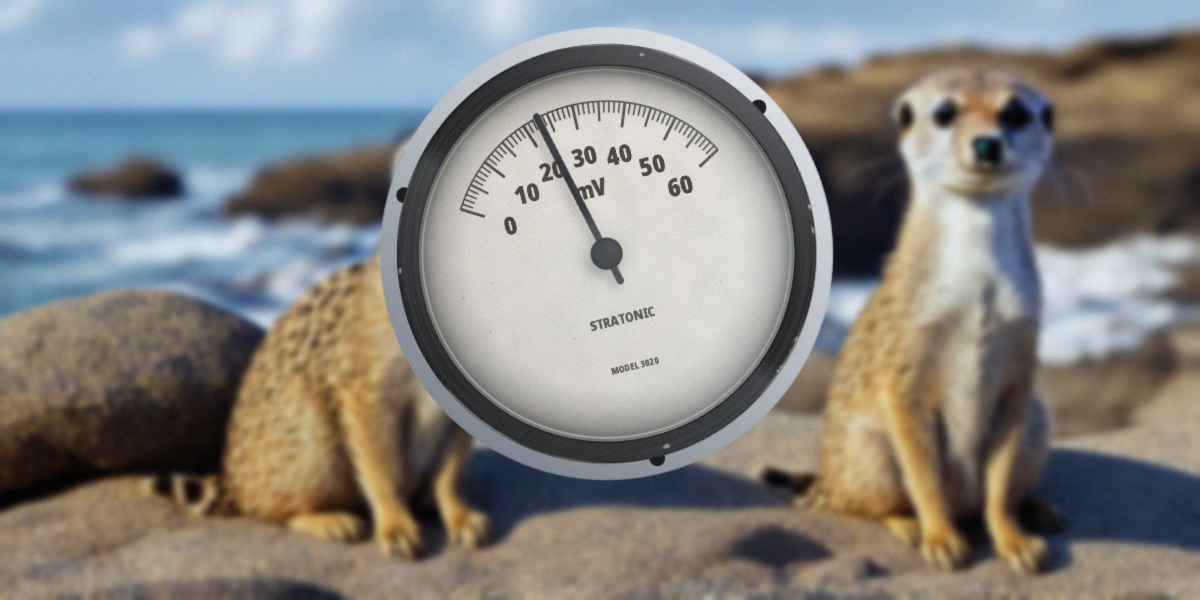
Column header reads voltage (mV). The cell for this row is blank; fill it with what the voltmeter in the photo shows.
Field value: 23 mV
